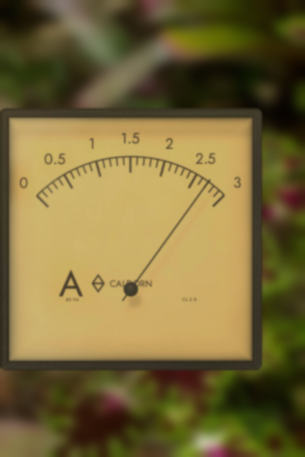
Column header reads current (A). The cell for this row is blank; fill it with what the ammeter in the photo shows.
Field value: 2.7 A
